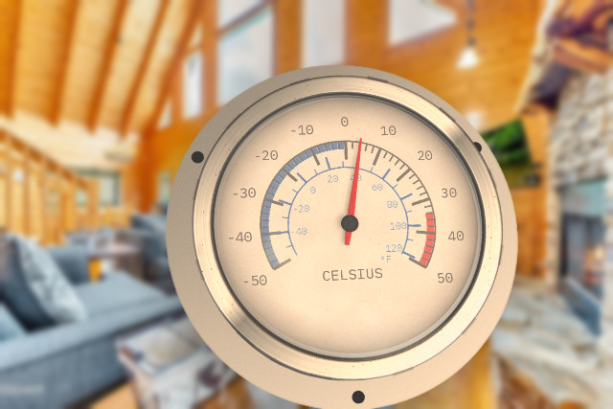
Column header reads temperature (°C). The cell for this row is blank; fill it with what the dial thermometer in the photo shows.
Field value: 4 °C
